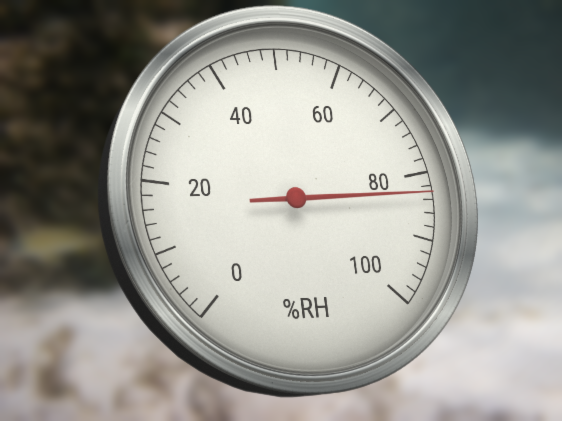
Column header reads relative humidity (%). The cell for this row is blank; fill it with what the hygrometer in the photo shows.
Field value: 83 %
